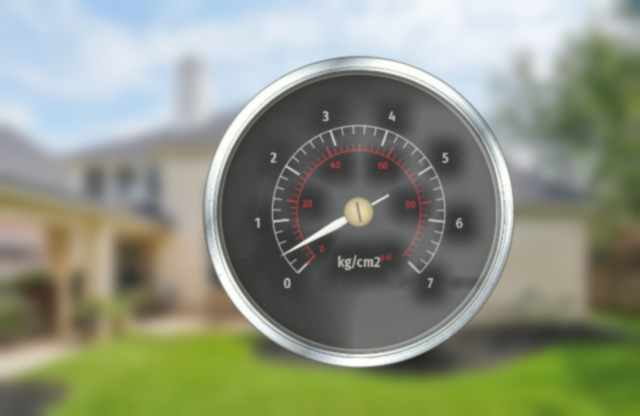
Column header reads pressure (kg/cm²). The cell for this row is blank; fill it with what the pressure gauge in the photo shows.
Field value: 0.4 kg/cm²
